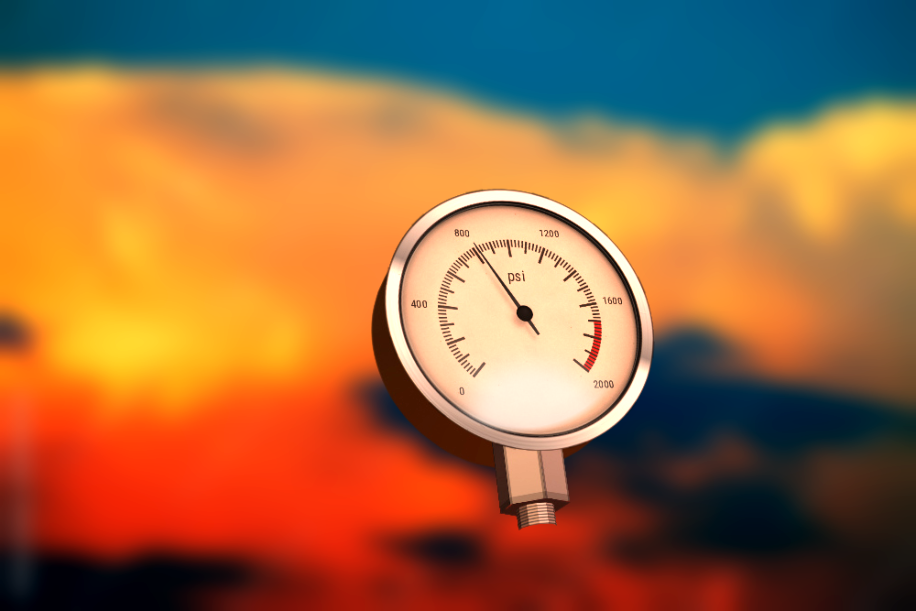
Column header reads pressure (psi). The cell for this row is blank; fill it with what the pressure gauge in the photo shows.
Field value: 800 psi
